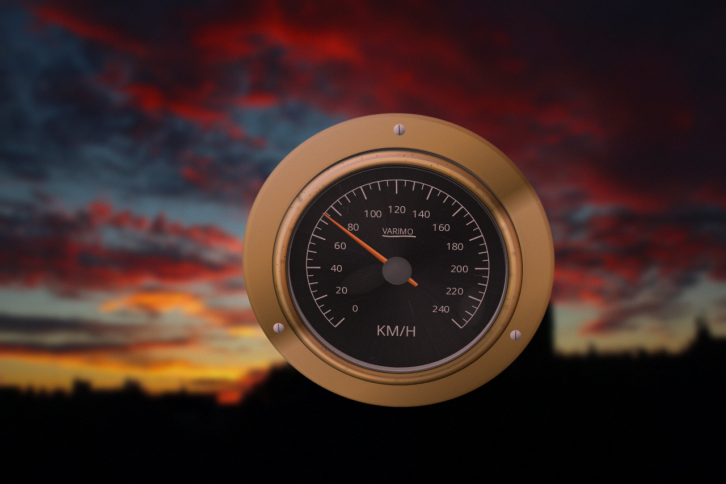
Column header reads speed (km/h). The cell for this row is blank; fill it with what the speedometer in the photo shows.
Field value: 75 km/h
